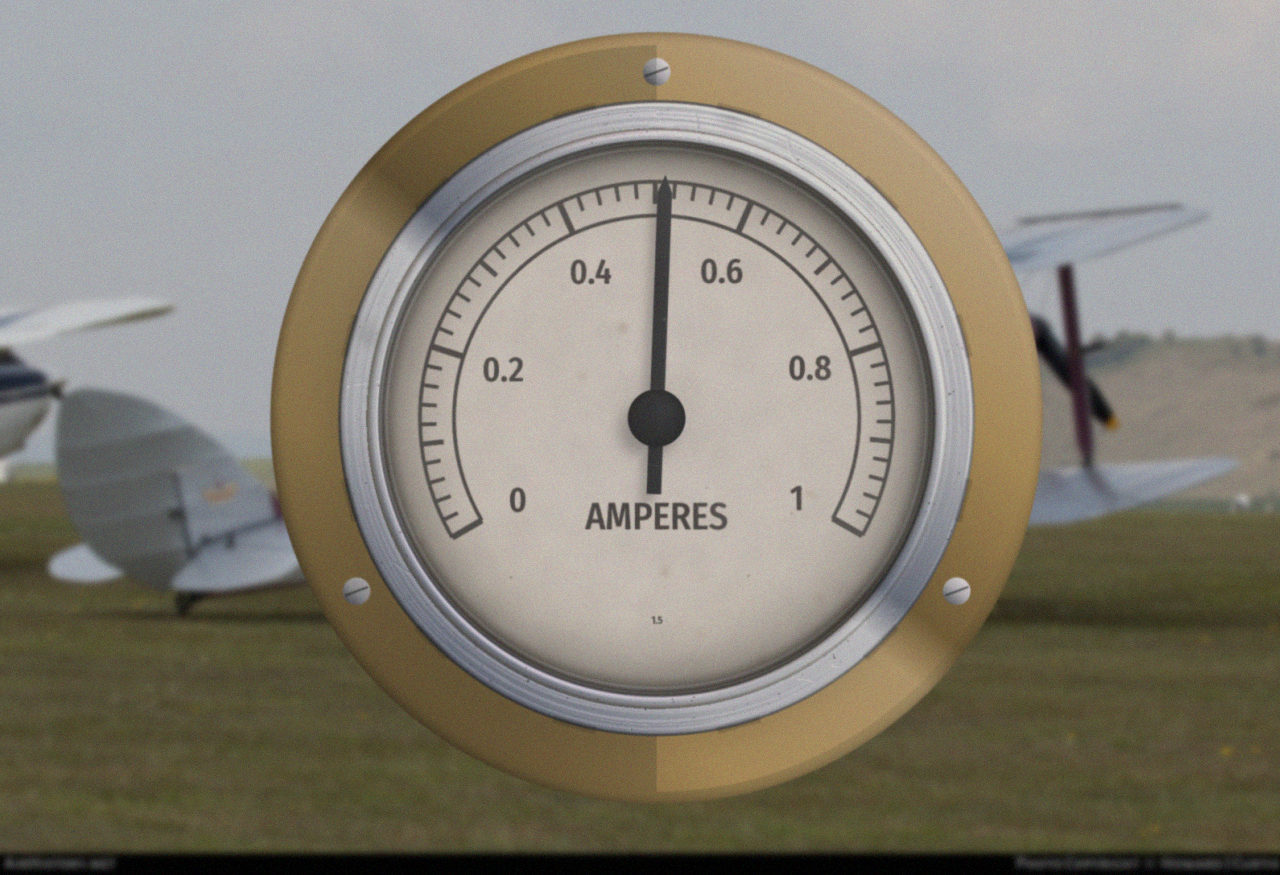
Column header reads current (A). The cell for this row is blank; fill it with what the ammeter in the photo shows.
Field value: 0.51 A
